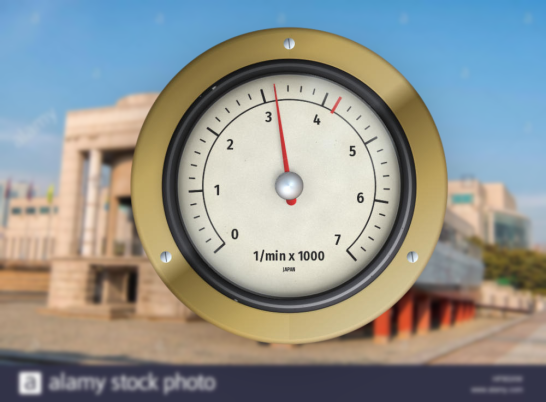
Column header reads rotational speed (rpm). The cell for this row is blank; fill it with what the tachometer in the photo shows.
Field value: 3200 rpm
